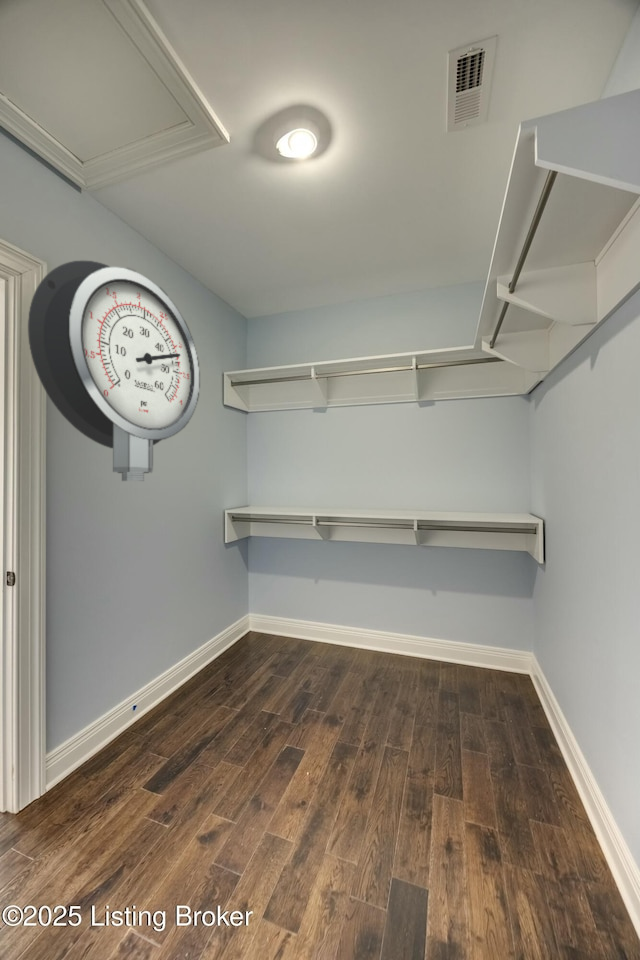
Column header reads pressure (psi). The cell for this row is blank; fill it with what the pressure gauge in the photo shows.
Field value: 45 psi
